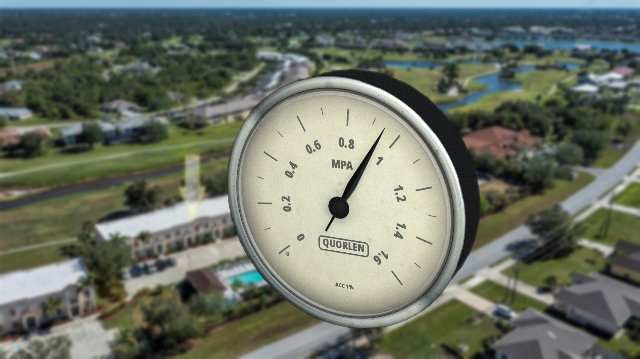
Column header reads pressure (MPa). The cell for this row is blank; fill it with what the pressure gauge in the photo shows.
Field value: 0.95 MPa
